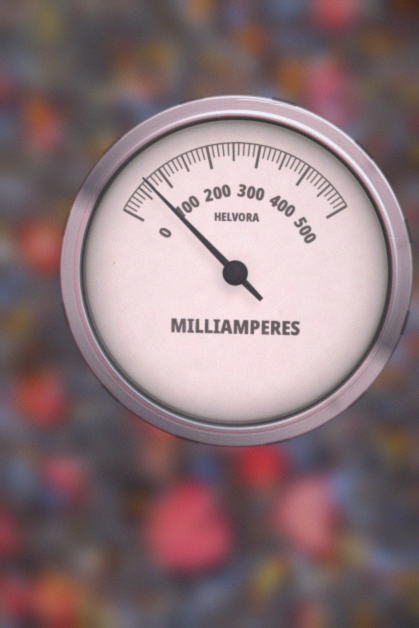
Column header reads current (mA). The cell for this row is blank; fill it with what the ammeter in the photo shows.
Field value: 70 mA
